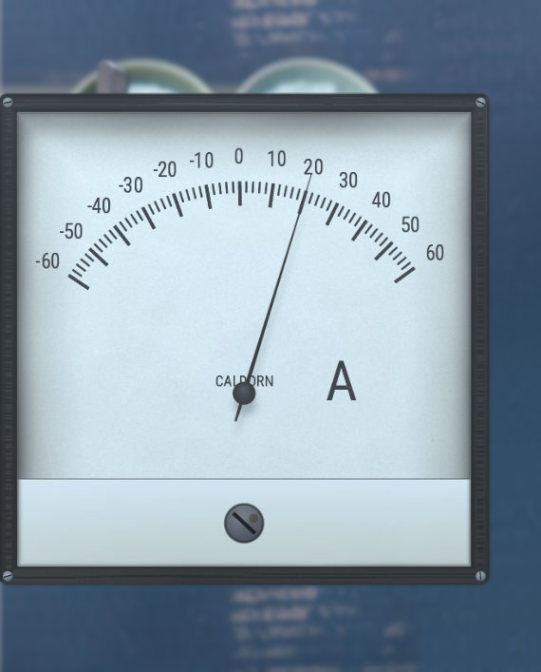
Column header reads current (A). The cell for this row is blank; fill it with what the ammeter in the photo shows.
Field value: 20 A
